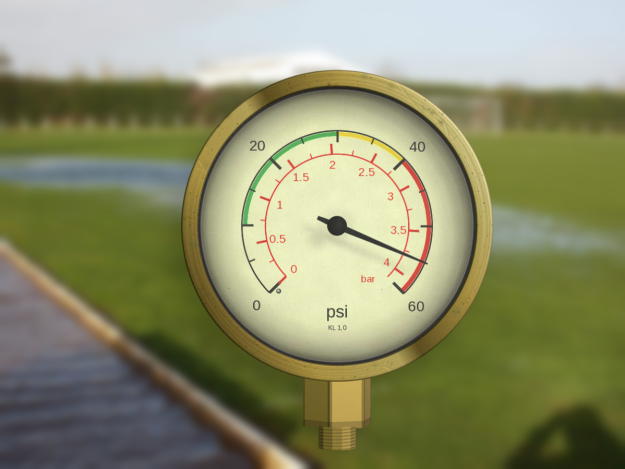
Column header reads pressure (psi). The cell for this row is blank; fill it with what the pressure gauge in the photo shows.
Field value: 55 psi
